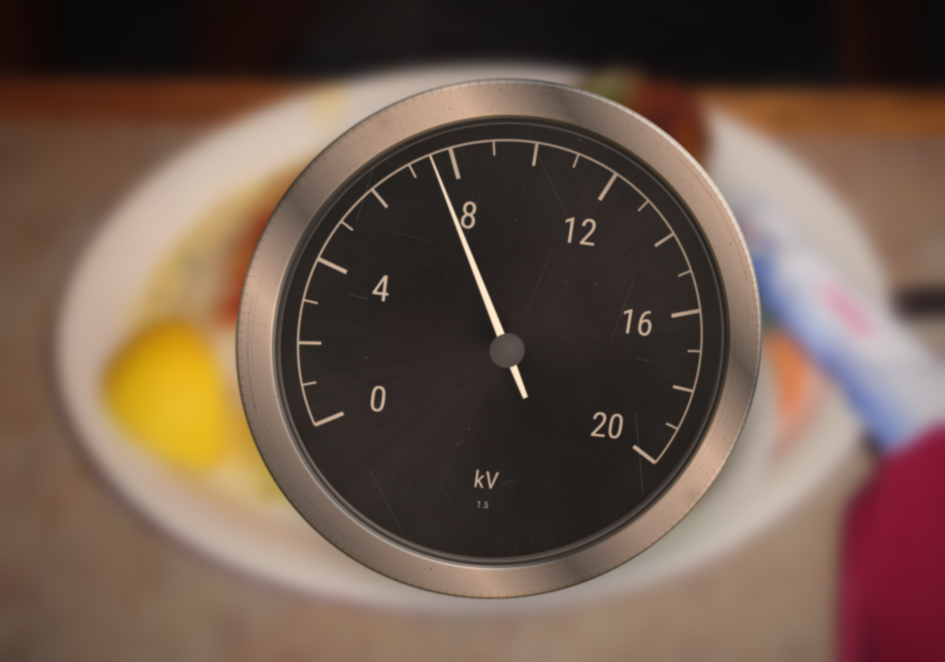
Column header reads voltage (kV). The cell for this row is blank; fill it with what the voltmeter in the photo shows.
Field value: 7.5 kV
